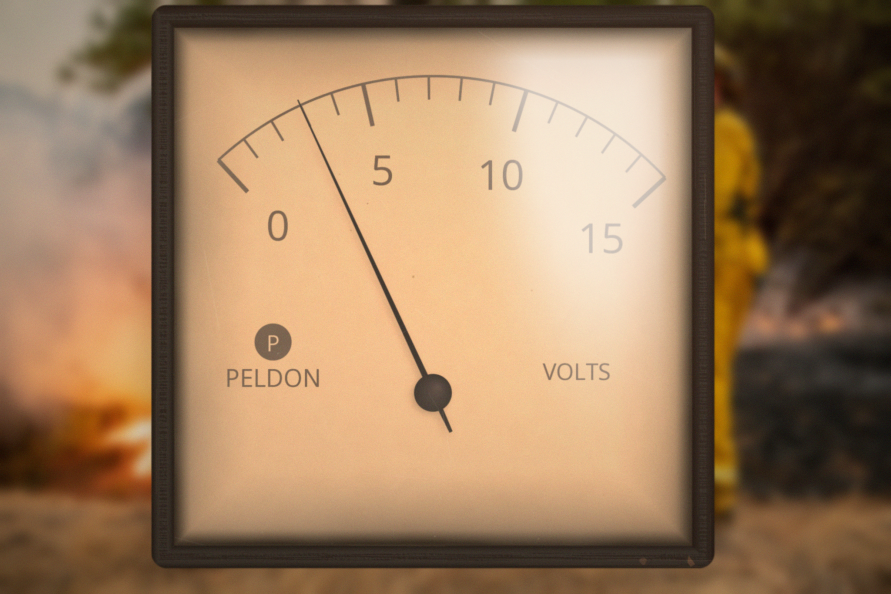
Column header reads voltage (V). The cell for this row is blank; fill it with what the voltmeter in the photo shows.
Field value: 3 V
